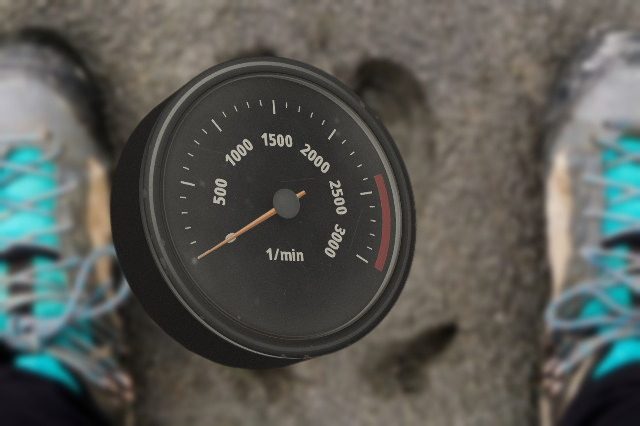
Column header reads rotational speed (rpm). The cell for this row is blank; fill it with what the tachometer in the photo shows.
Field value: 0 rpm
